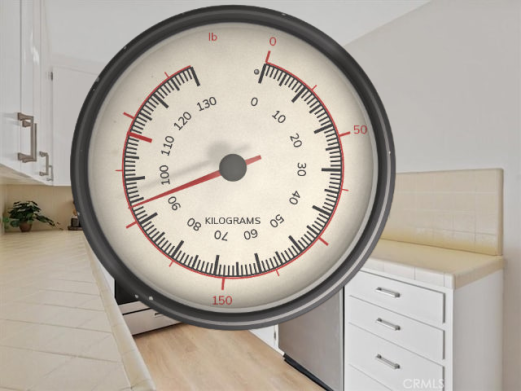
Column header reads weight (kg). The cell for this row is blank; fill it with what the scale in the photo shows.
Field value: 94 kg
